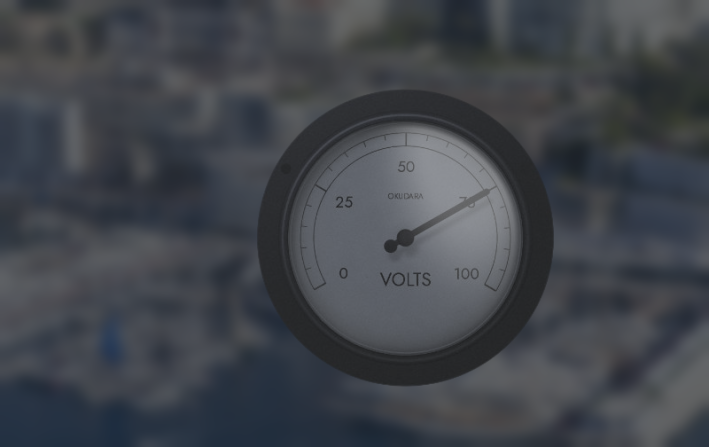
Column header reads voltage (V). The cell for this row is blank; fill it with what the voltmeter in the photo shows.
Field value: 75 V
